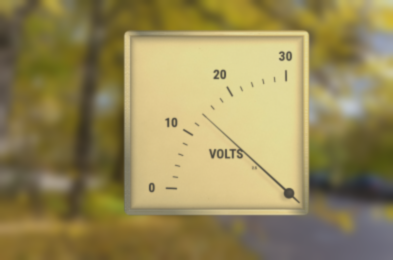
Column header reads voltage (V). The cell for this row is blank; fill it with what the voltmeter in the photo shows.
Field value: 14 V
